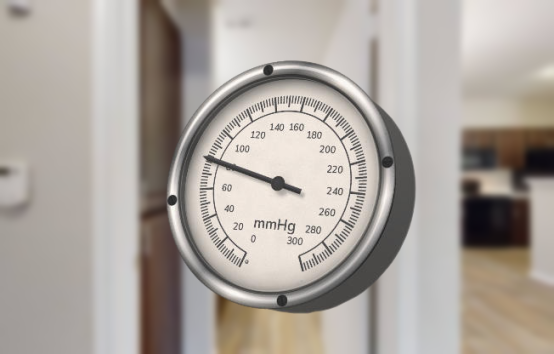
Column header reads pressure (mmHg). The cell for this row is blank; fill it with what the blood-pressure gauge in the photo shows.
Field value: 80 mmHg
